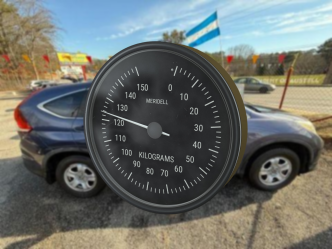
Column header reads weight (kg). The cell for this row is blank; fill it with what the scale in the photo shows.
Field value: 124 kg
